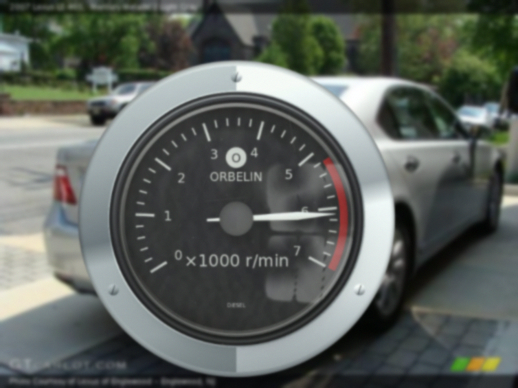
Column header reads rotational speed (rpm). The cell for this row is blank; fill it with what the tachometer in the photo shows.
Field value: 6100 rpm
